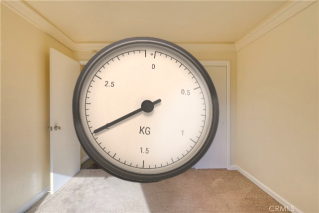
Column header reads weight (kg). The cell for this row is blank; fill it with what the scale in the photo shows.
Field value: 2 kg
